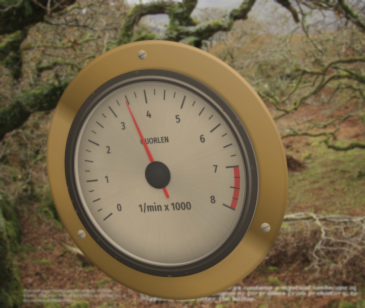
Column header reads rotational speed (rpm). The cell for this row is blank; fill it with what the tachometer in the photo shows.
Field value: 3500 rpm
